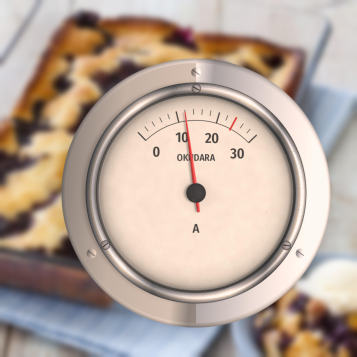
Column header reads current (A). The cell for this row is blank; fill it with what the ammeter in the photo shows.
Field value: 12 A
